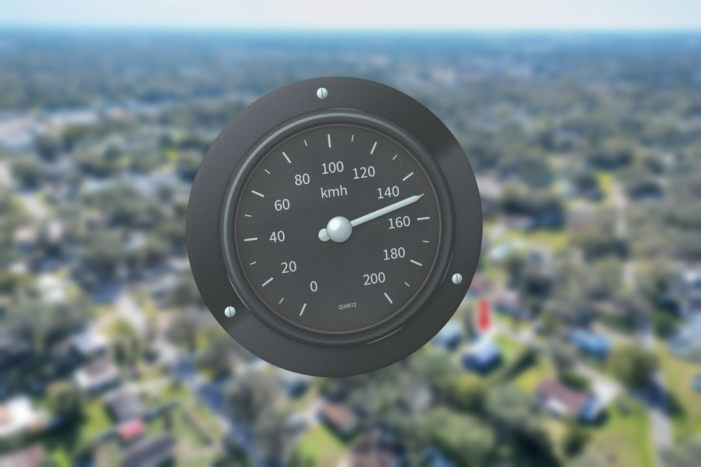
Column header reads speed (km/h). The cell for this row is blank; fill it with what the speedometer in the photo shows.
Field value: 150 km/h
